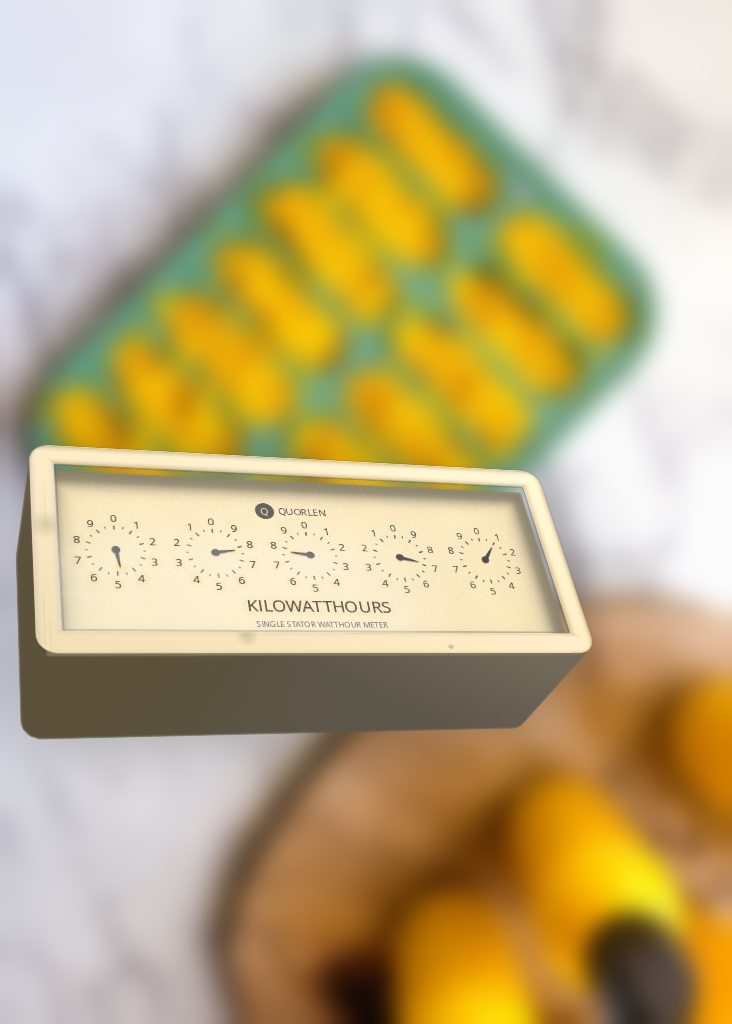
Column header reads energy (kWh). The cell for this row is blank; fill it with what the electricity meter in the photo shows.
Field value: 47771 kWh
